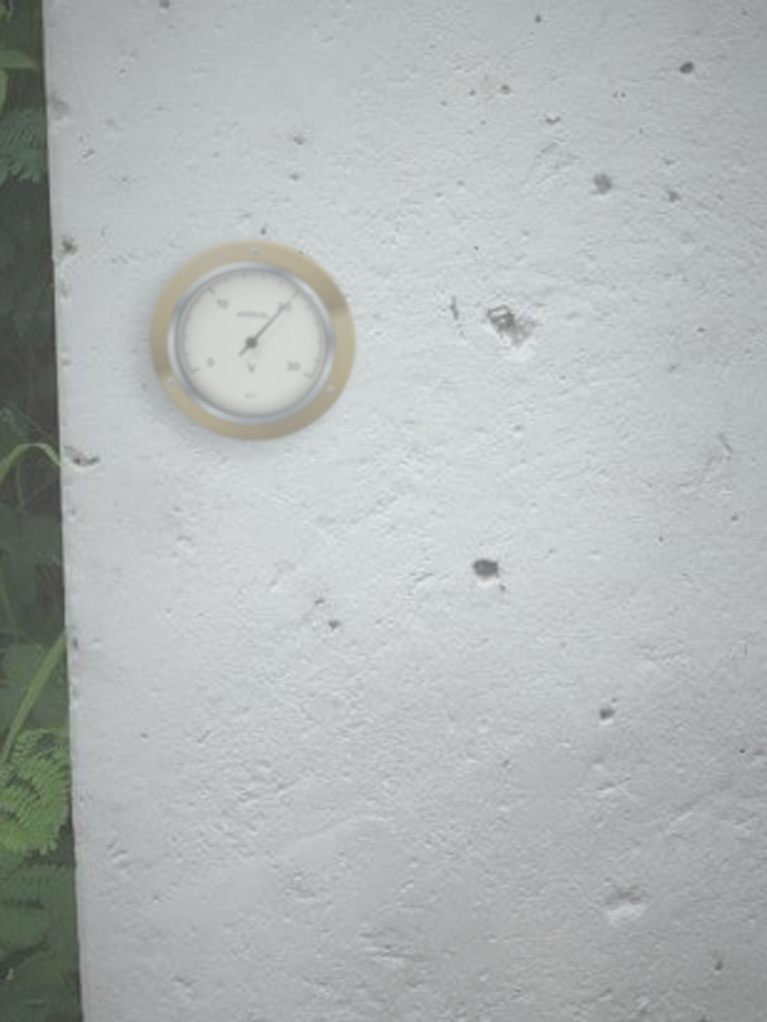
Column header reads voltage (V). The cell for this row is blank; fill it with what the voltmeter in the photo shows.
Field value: 20 V
